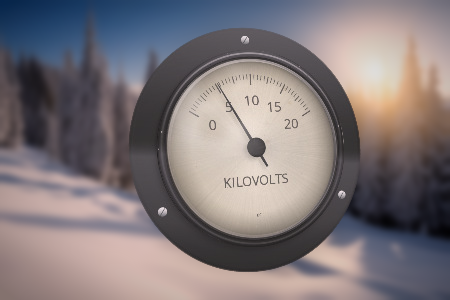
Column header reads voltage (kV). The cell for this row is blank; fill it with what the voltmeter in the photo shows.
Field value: 5 kV
